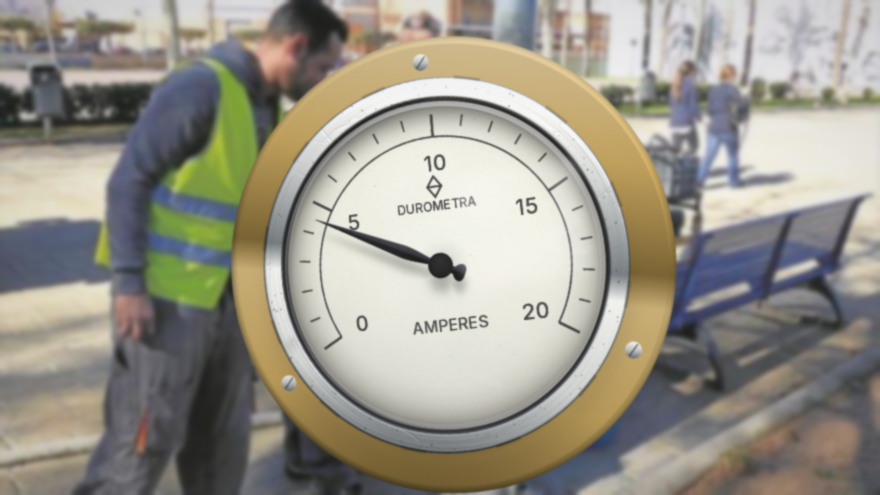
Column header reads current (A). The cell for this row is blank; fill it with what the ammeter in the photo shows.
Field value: 4.5 A
